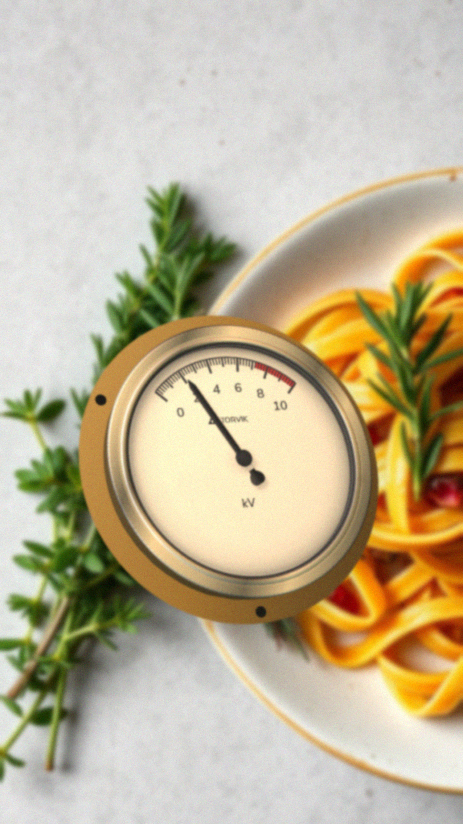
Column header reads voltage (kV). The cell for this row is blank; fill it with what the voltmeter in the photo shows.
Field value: 2 kV
